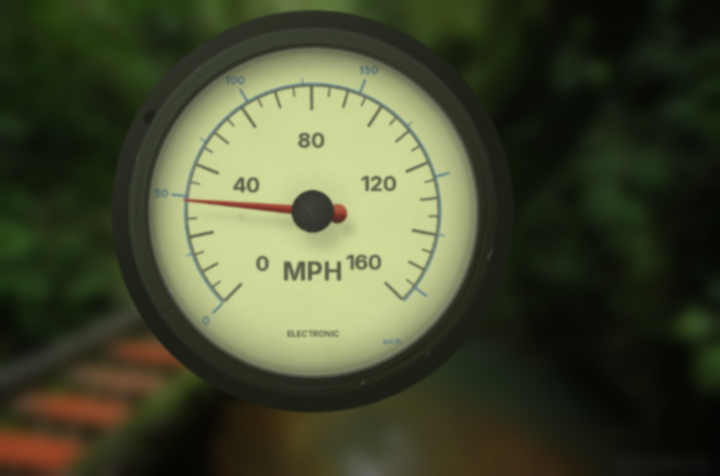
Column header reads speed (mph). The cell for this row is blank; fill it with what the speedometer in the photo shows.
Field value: 30 mph
